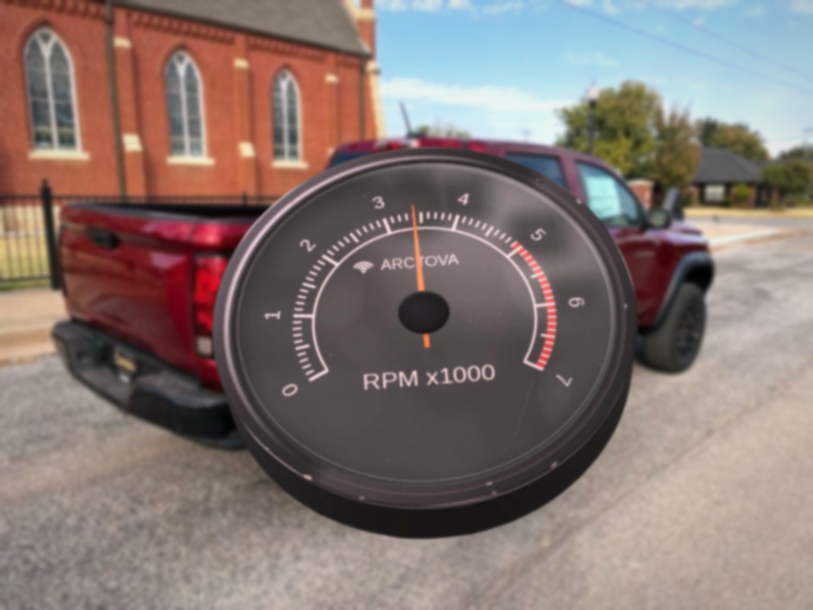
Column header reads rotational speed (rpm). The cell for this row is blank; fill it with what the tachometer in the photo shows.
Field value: 3400 rpm
